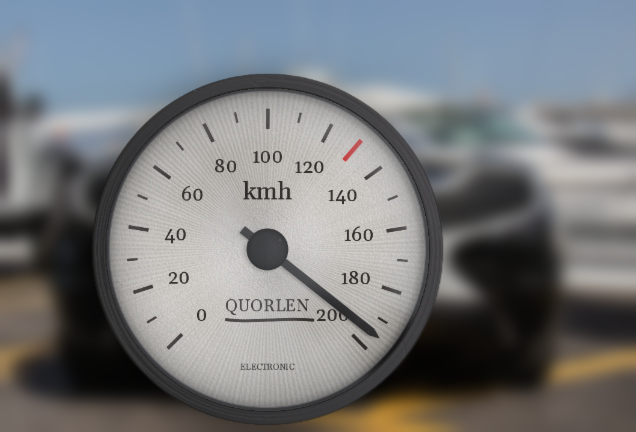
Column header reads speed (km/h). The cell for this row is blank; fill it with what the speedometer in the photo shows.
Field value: 195 km/h
